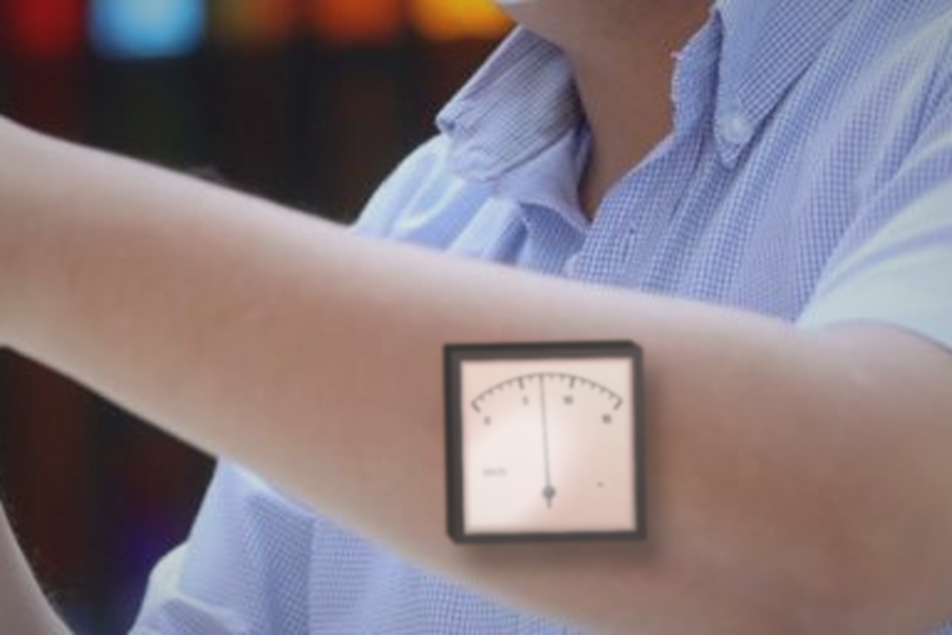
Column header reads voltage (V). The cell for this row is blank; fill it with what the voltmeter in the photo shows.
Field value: 7 V
